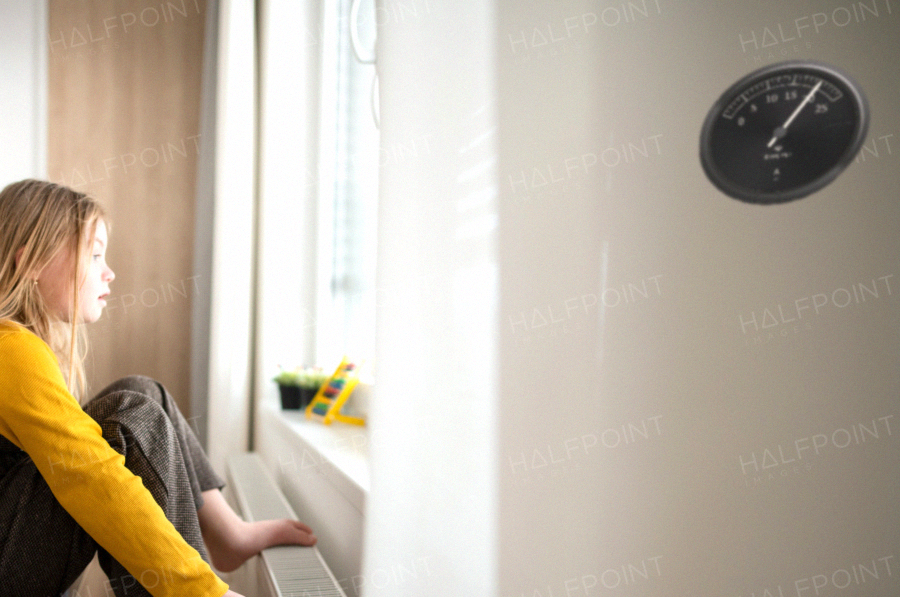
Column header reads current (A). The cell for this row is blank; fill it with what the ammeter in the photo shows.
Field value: 20 A
